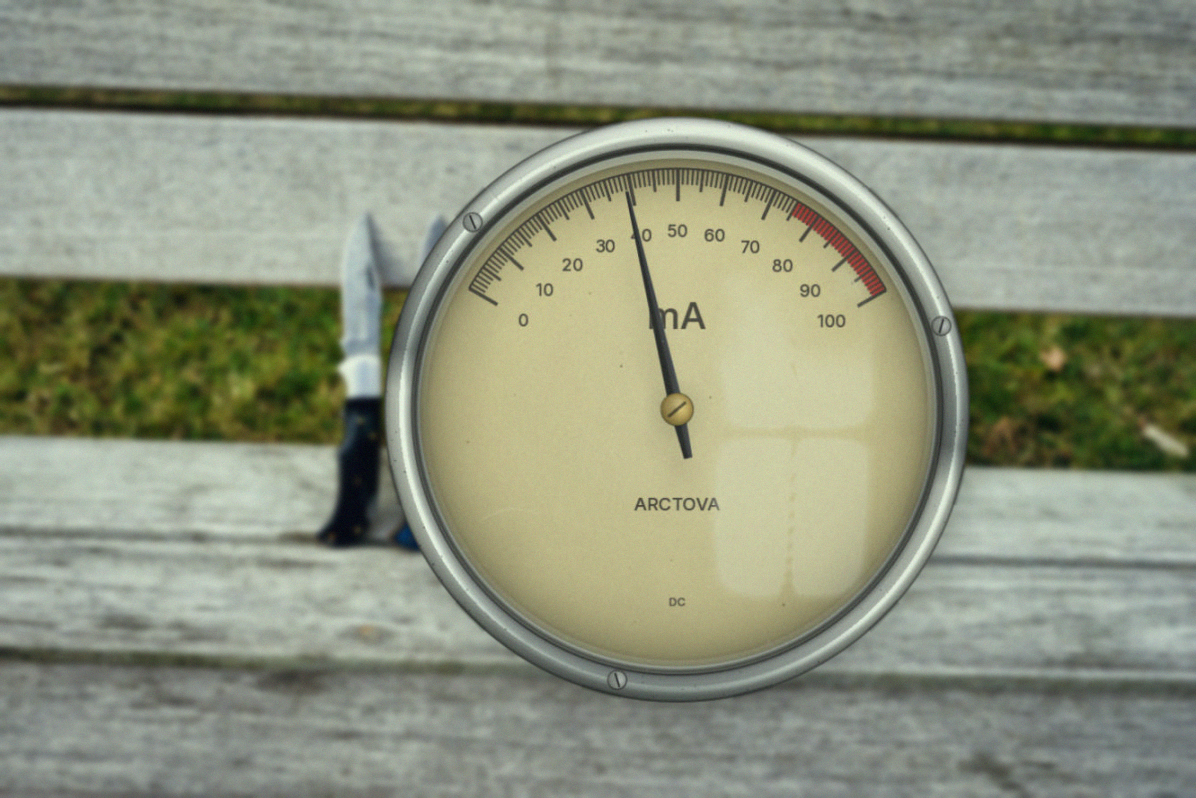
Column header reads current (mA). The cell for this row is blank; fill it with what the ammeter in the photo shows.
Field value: 39 mA
